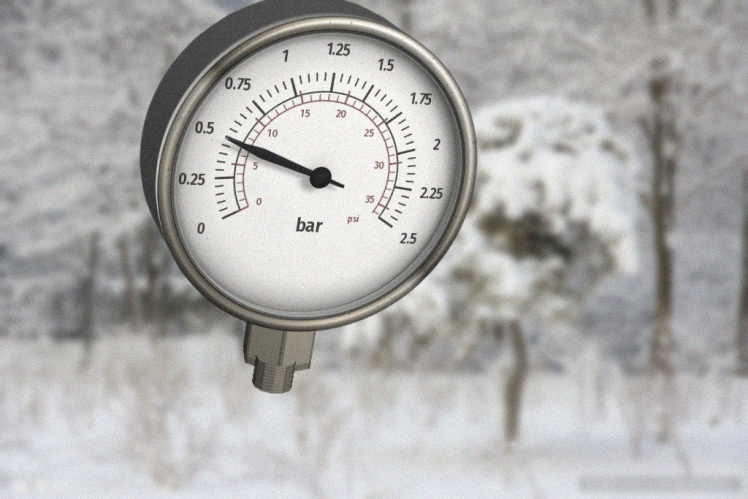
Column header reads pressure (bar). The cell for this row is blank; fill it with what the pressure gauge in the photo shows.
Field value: 0.5 bar
